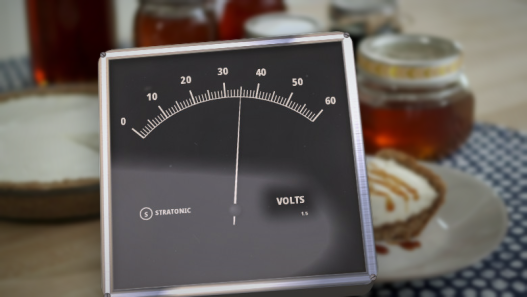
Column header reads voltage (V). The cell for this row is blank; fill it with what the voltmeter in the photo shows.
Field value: 35 V
